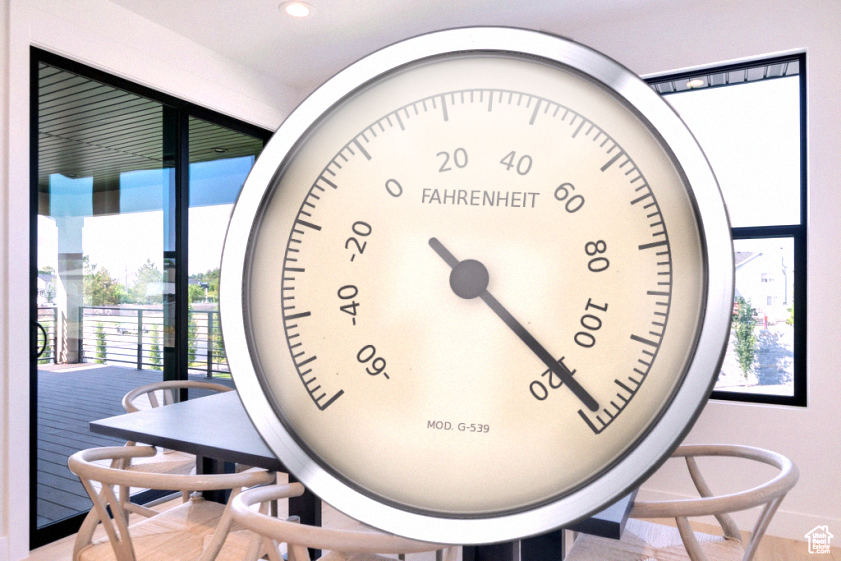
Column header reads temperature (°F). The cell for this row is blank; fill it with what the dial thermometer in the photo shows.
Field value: 117 °F
